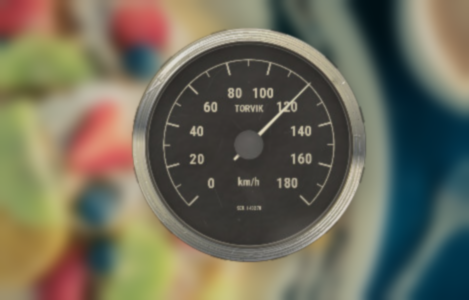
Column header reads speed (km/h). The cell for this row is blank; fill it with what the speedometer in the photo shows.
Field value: 120 km/h
